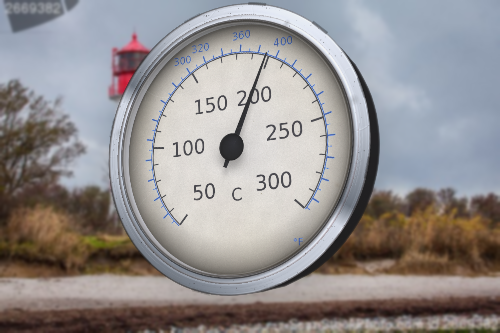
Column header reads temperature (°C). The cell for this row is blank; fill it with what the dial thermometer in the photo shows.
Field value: 200 °C
